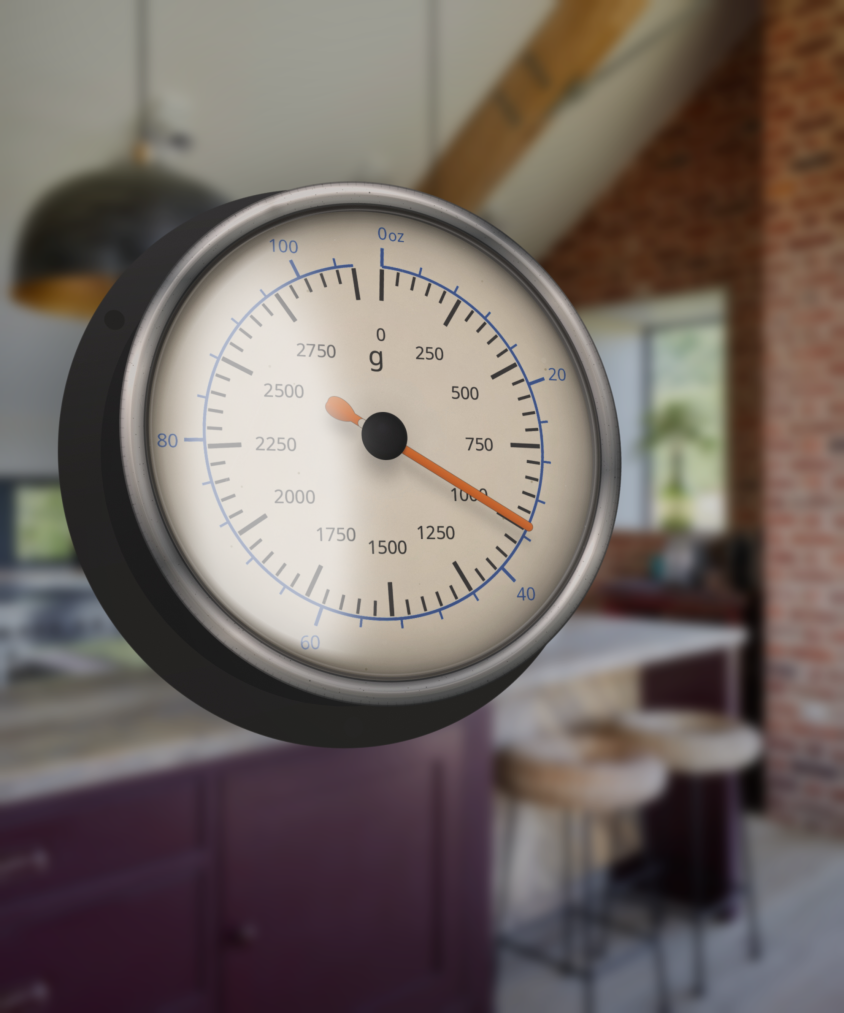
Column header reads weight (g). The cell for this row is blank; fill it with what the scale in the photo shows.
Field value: 1000 g
